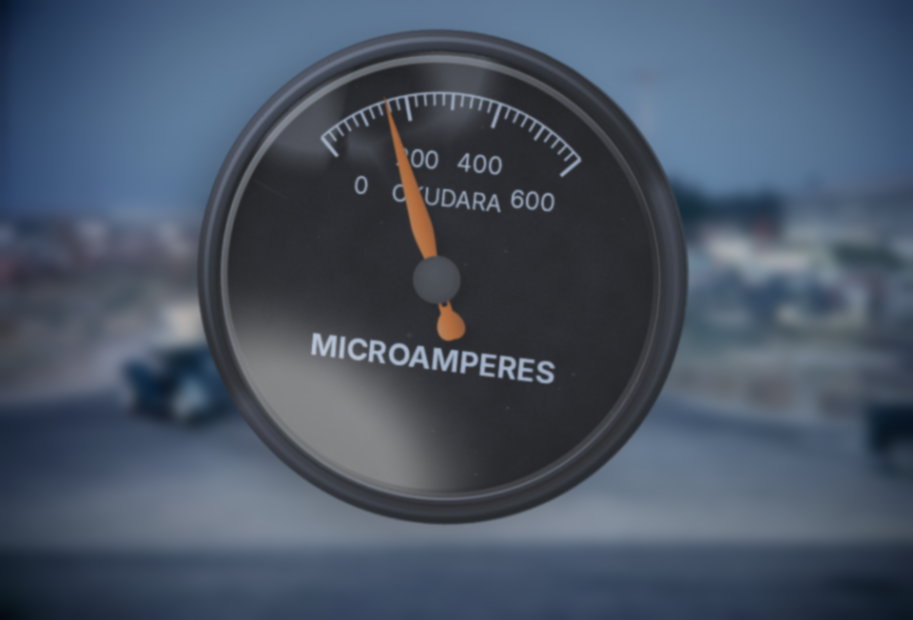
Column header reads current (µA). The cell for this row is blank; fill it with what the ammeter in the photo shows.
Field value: 160 µA
